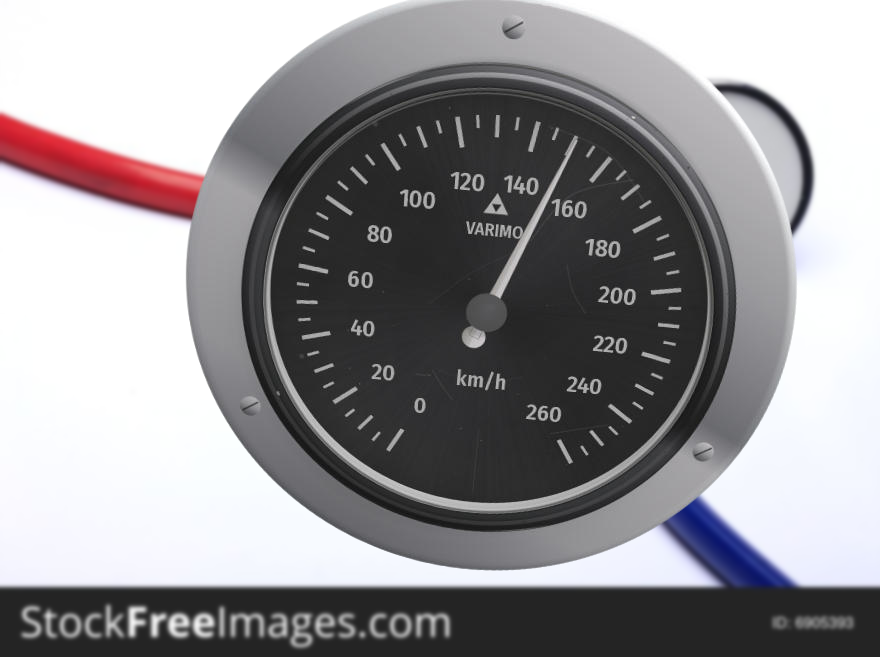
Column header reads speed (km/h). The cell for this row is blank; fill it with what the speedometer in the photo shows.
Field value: 150 km/h
